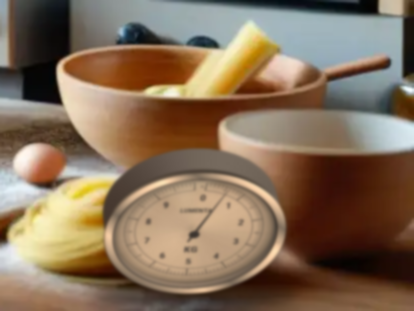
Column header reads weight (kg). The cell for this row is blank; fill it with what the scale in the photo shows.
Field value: 0.5 kg
